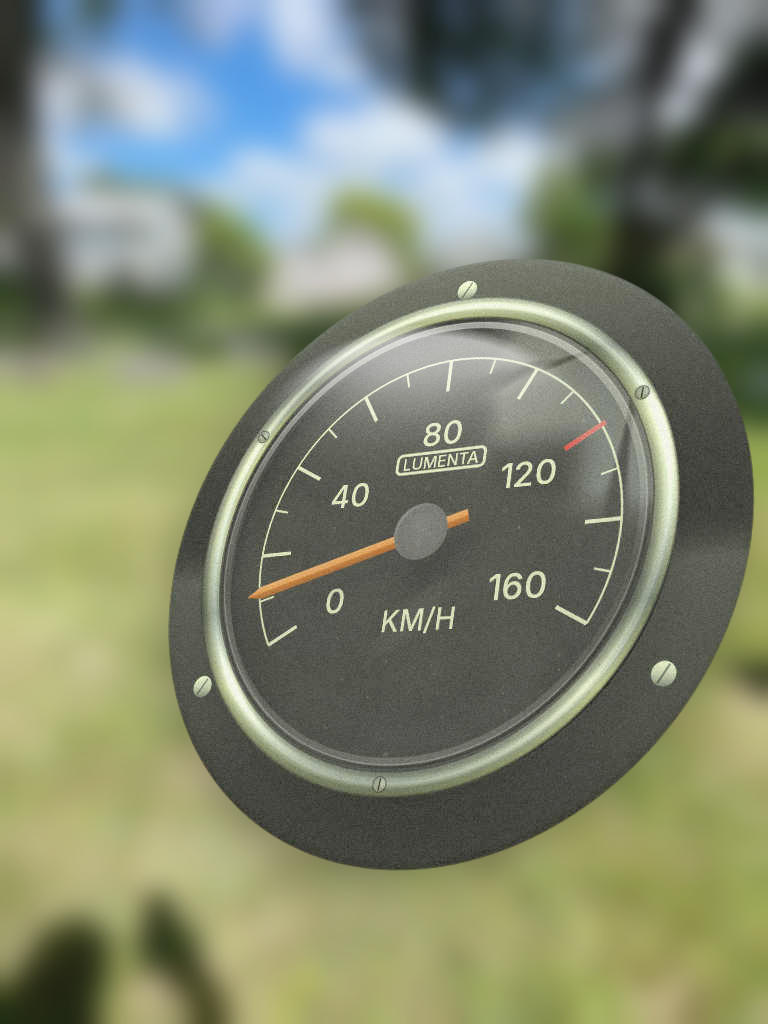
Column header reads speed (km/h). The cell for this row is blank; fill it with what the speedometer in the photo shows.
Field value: 10 km/h
